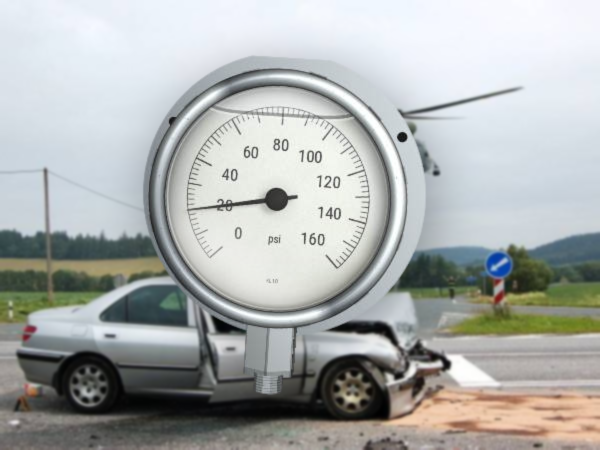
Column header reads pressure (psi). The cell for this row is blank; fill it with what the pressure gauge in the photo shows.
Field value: 20 psi
